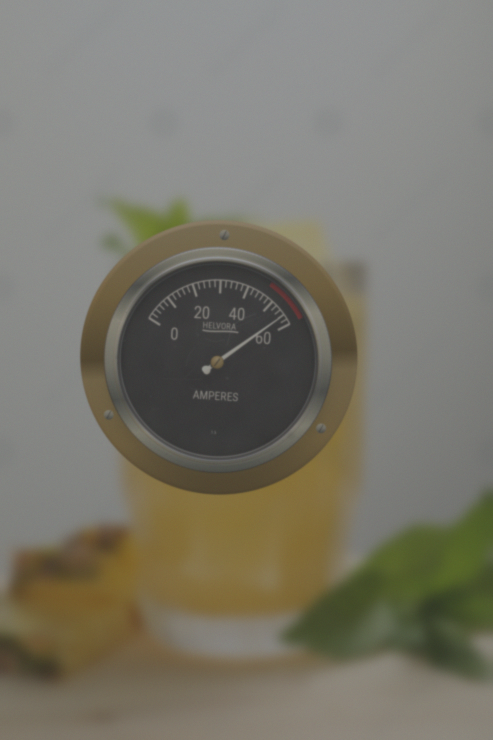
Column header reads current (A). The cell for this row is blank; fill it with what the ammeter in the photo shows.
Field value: 56 A
